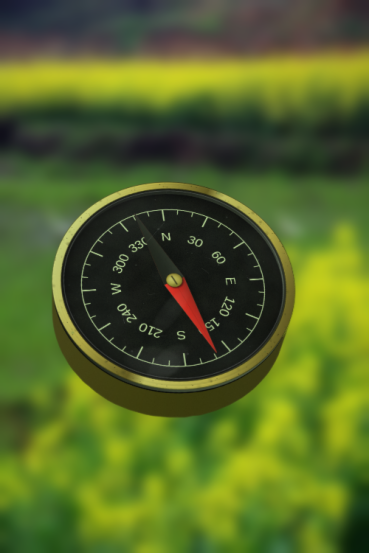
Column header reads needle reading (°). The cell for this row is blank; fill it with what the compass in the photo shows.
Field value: 160 °
